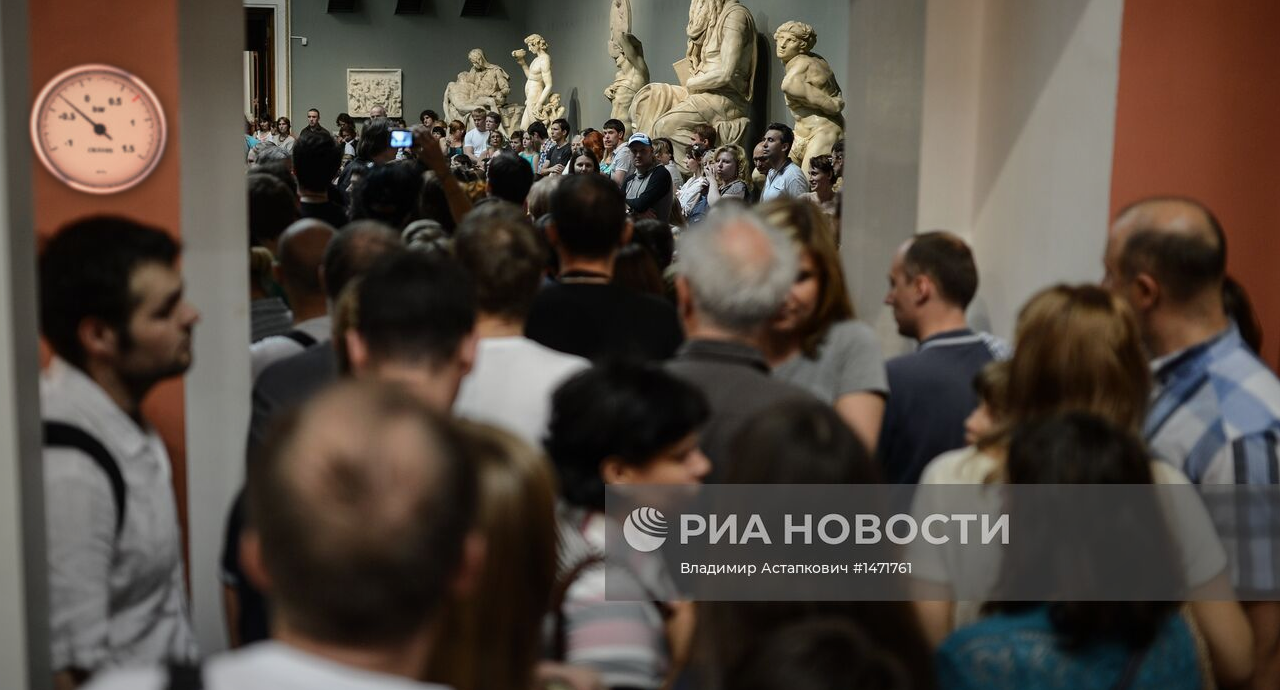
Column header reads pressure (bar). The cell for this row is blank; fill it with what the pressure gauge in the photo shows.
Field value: -0.3 bar
